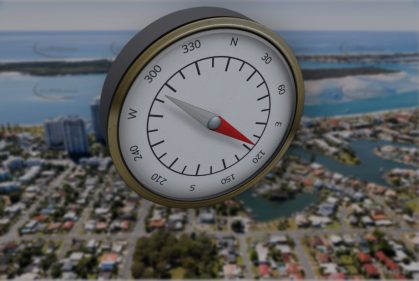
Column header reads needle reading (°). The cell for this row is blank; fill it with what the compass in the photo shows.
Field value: 112.5 °
